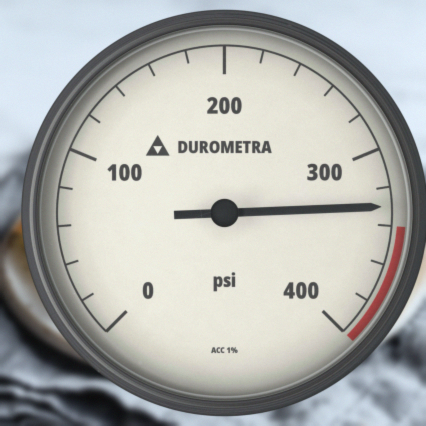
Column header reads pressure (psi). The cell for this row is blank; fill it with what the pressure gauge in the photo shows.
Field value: 330 psi
